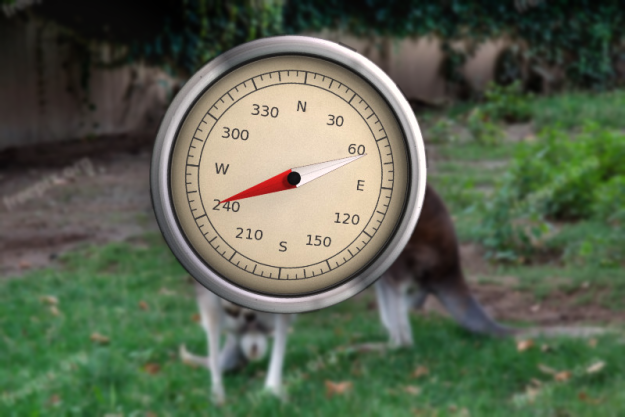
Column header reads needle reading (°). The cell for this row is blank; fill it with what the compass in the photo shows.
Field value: 245 °
